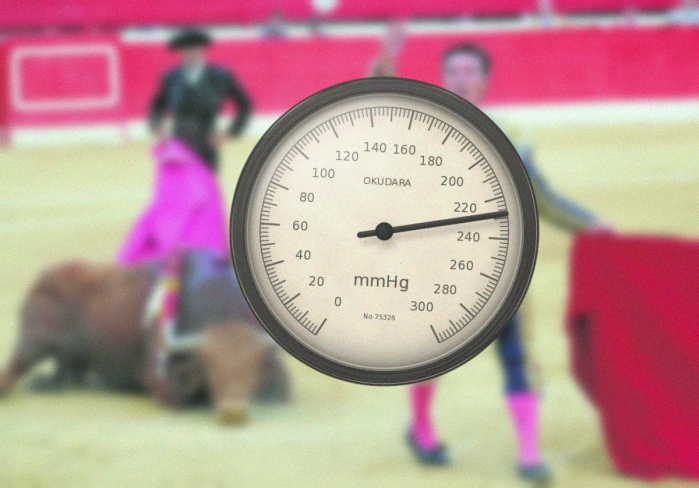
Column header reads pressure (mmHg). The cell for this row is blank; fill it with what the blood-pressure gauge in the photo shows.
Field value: 228 mmHg
